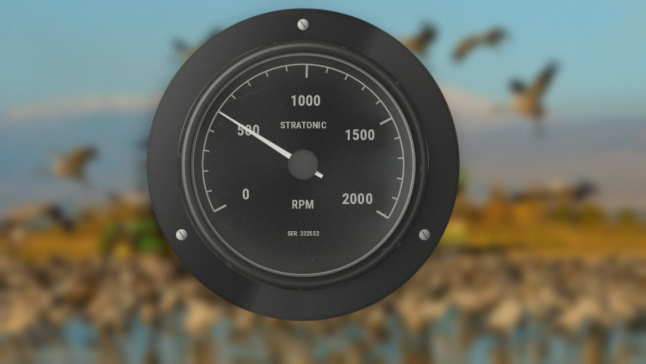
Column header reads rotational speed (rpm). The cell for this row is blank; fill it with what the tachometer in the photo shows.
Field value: 500 rpm
